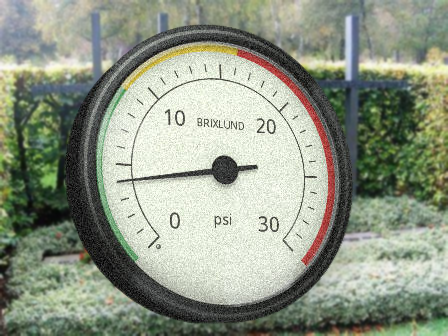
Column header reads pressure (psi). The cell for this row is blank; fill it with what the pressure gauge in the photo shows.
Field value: 4 psi
